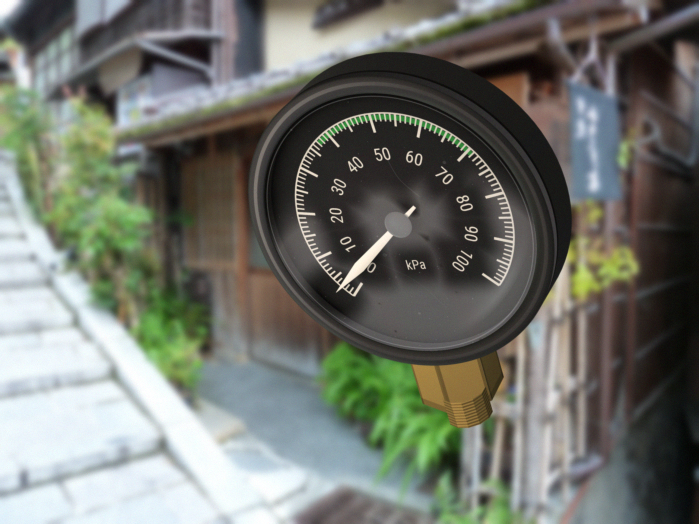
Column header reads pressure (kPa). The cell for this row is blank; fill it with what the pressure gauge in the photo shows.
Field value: 3 kPa
